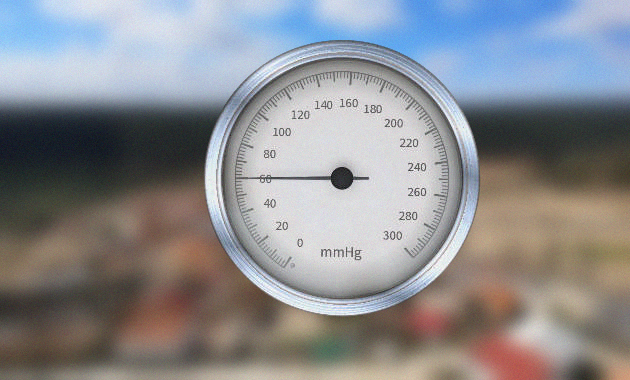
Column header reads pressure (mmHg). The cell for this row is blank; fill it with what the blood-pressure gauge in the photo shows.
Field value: 60 mmHg
